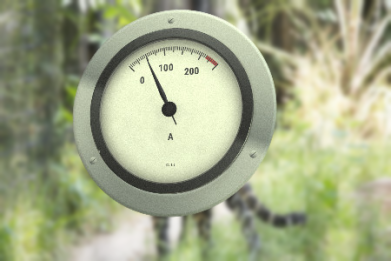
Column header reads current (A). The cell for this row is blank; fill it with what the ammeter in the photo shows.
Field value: 50 A
